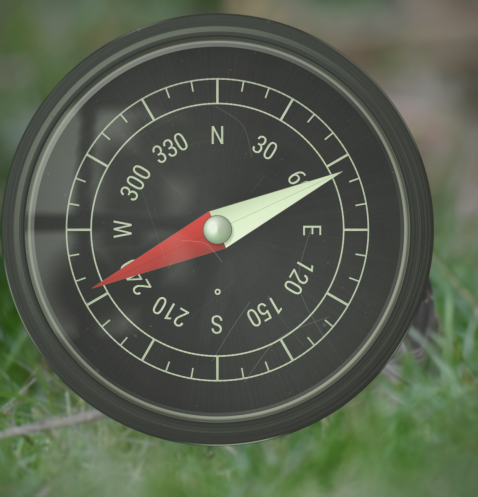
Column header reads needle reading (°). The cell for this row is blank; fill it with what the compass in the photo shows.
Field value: 245 °
